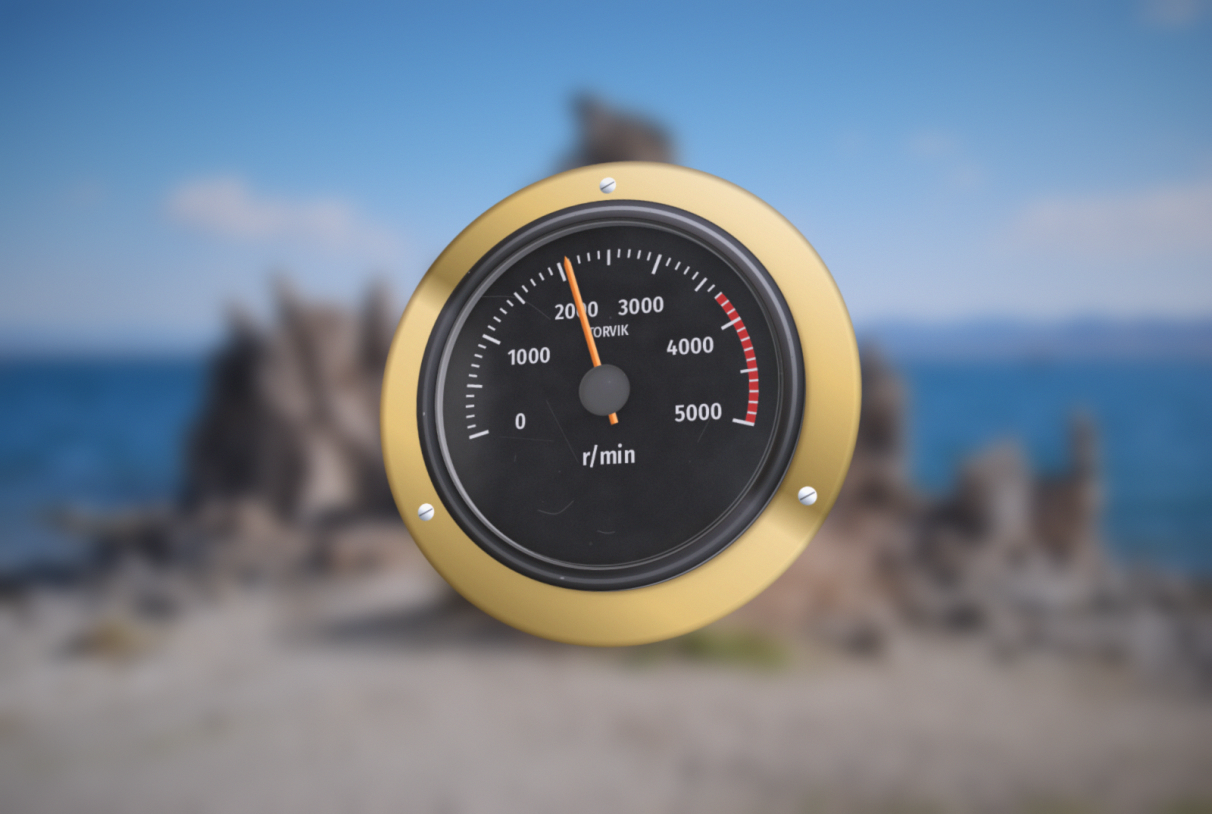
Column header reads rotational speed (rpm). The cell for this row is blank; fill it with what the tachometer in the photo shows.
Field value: 2100 rpm
